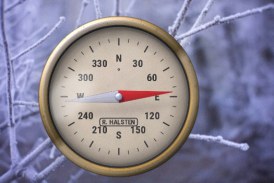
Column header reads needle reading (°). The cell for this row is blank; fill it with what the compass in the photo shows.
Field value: 85 °
